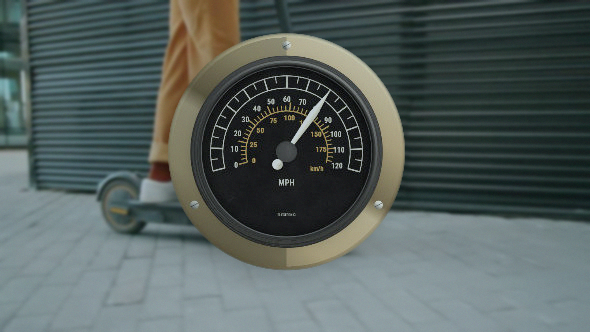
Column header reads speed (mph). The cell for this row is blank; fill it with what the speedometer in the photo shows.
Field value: 80 mph
